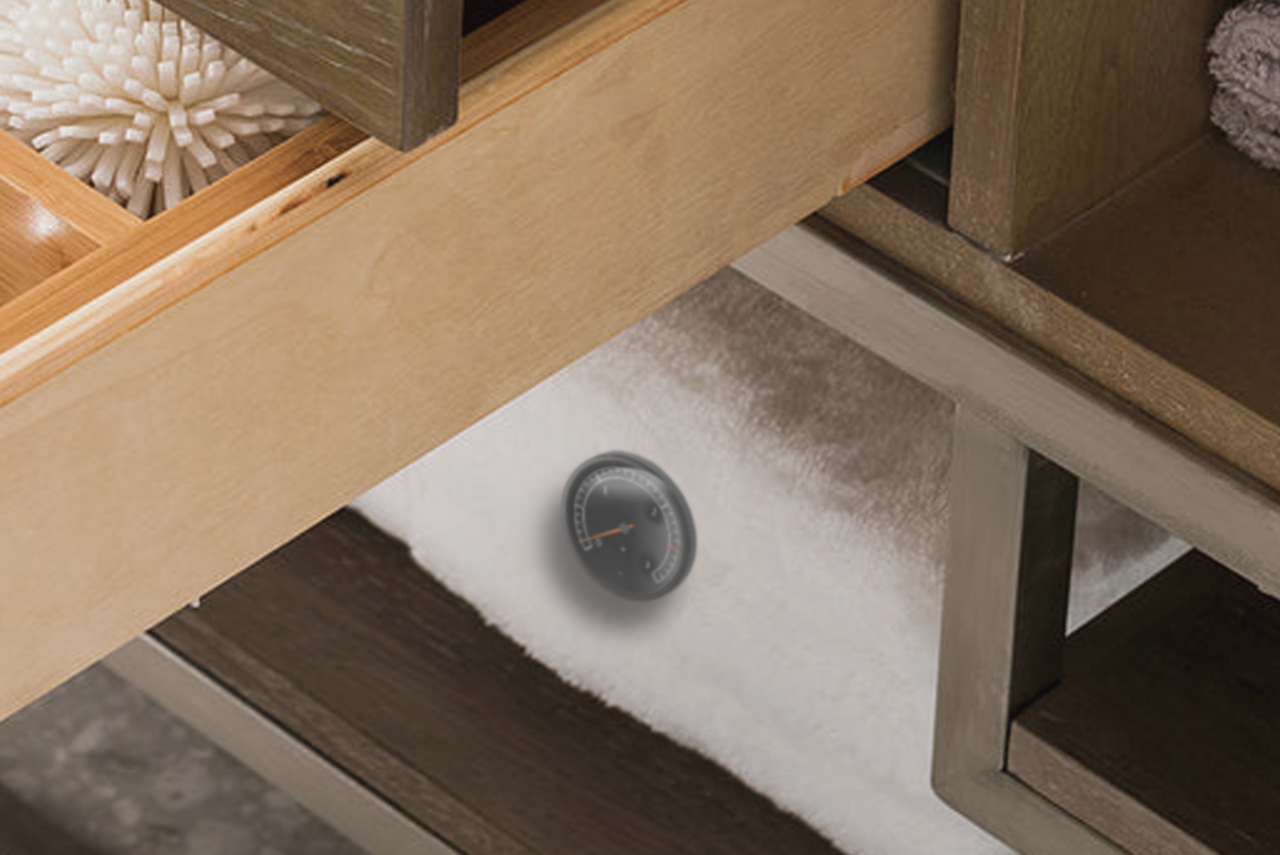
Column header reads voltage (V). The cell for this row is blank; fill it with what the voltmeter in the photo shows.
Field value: 0.1 V
